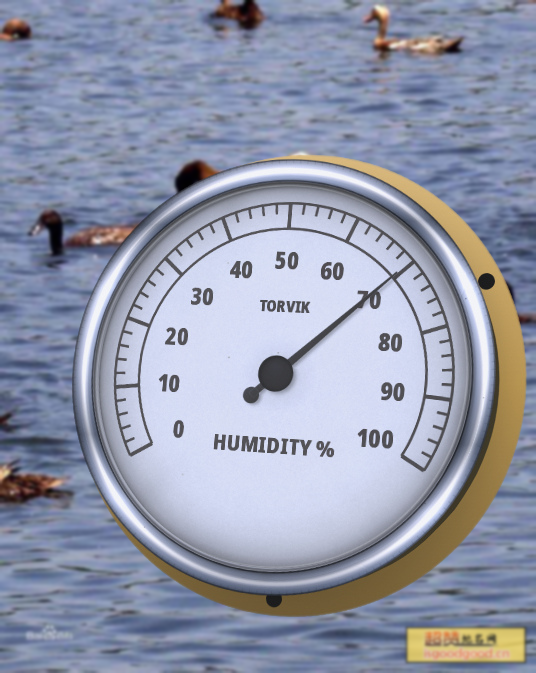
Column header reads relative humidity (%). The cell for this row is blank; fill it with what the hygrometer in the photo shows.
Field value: 70 %
